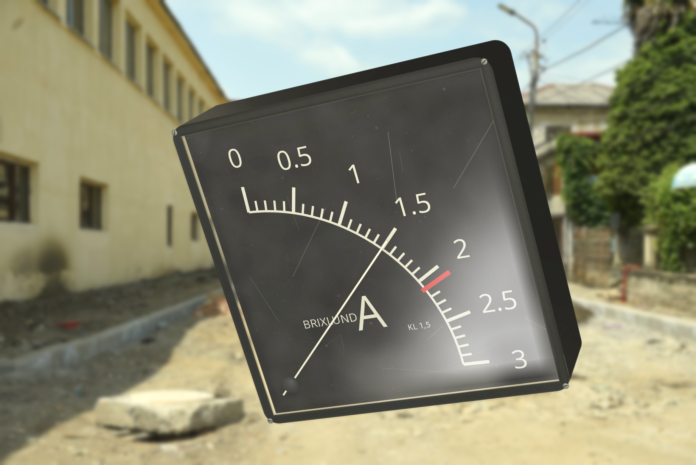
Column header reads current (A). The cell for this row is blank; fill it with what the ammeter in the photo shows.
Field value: 1.5 A
